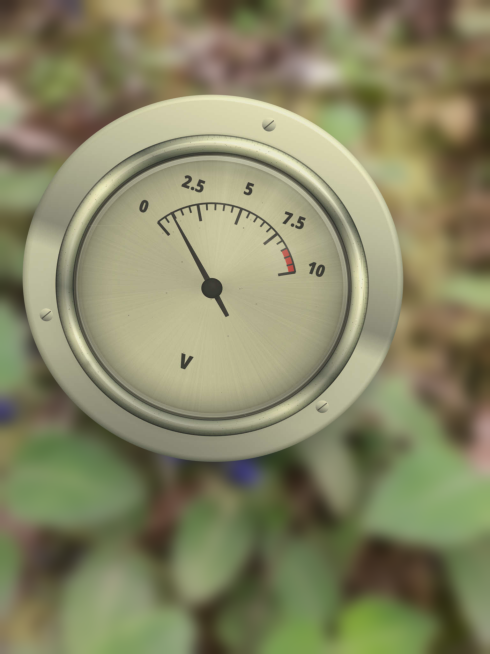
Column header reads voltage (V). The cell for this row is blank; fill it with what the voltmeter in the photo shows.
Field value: 1 V
